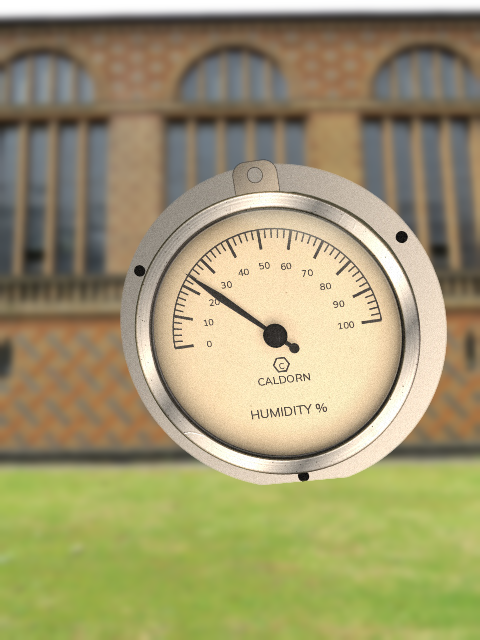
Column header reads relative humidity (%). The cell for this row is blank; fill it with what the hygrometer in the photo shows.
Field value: 24 %
